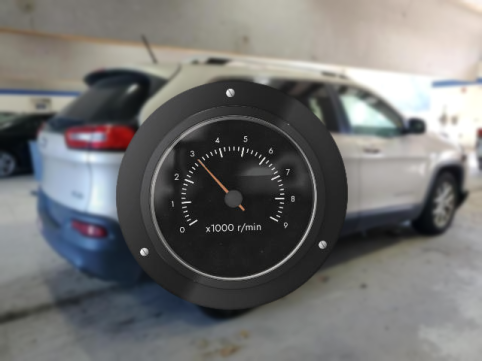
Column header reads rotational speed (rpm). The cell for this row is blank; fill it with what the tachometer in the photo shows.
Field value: 3000 rpm
